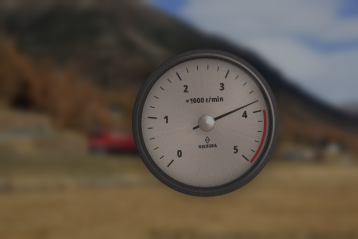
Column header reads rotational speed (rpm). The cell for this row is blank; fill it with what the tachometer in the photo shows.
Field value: 3800 rpm
